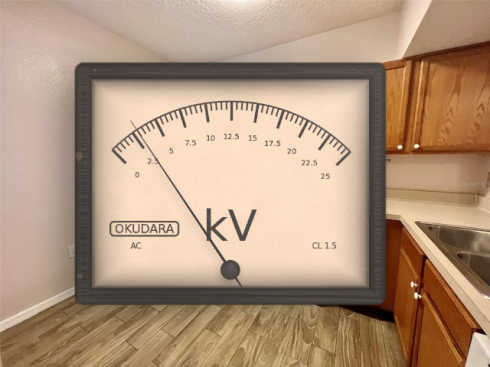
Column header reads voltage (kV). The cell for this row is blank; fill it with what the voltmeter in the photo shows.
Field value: 3 kV
